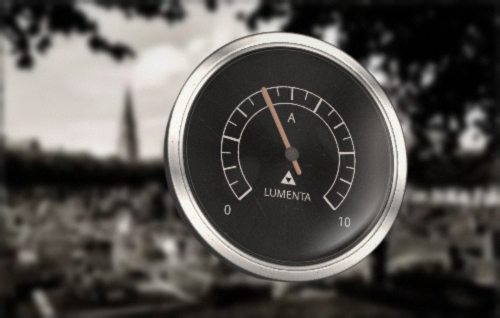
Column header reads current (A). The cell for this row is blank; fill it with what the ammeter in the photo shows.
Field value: 4 A
